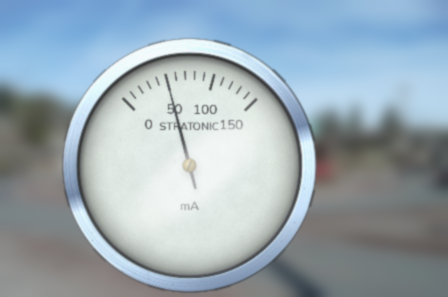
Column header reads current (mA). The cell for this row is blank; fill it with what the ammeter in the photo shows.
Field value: 50 mA
